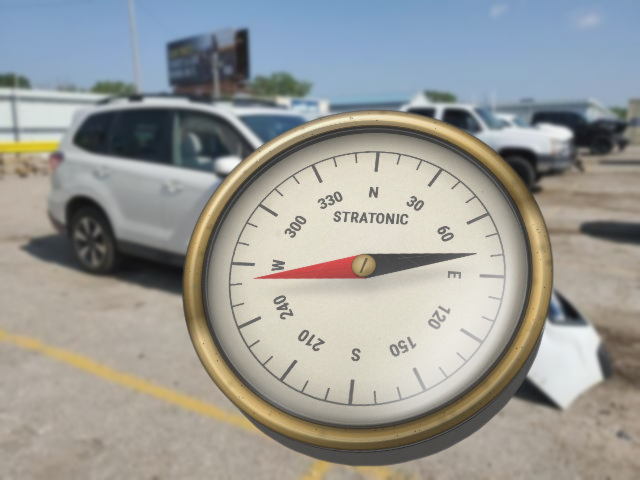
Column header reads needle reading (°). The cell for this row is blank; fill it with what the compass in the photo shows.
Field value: 260 °
